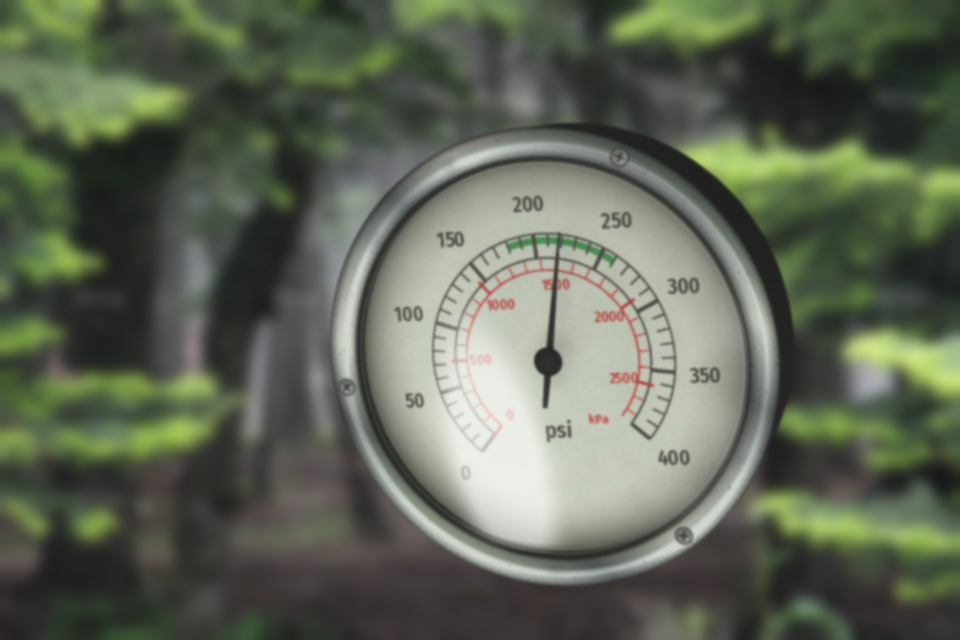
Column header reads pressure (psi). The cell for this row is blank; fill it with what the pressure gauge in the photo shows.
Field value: 220 psi
